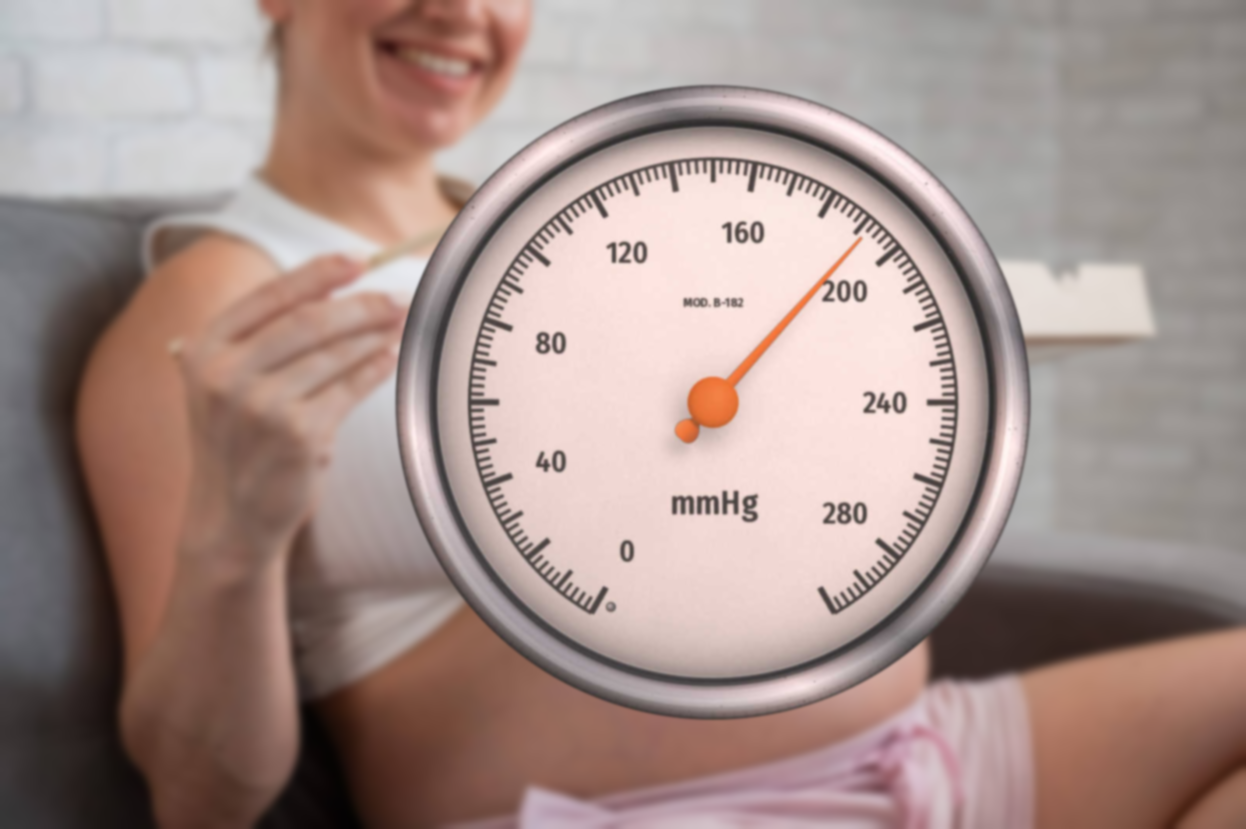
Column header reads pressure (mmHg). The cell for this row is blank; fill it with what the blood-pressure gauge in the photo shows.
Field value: 192 mmHg
